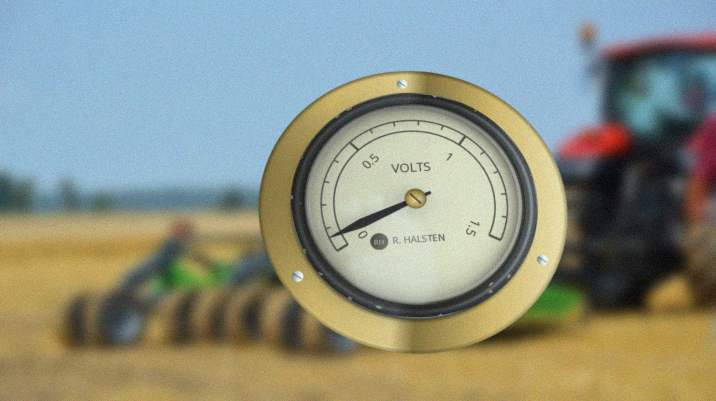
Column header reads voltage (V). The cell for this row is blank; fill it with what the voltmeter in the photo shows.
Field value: 0.05 V
